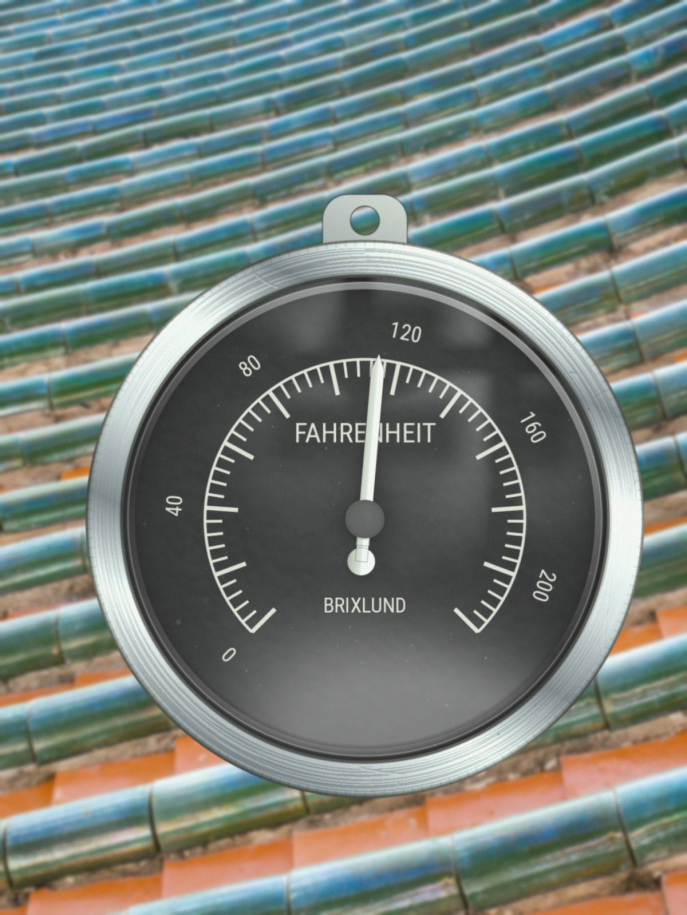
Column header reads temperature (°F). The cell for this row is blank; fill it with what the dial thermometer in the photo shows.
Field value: 114 °F
